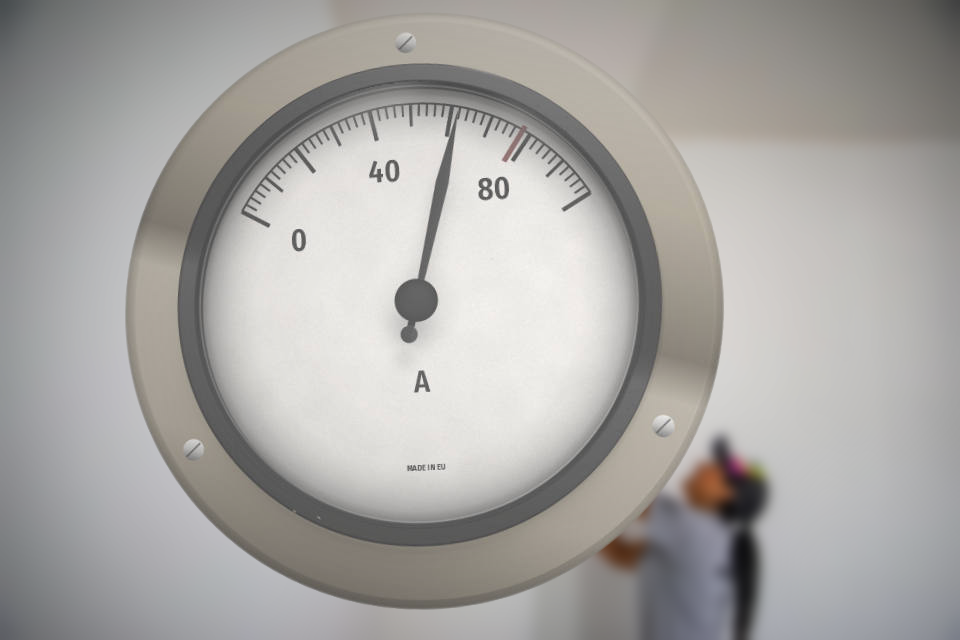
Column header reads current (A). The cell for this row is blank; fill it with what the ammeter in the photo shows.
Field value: 62 A
